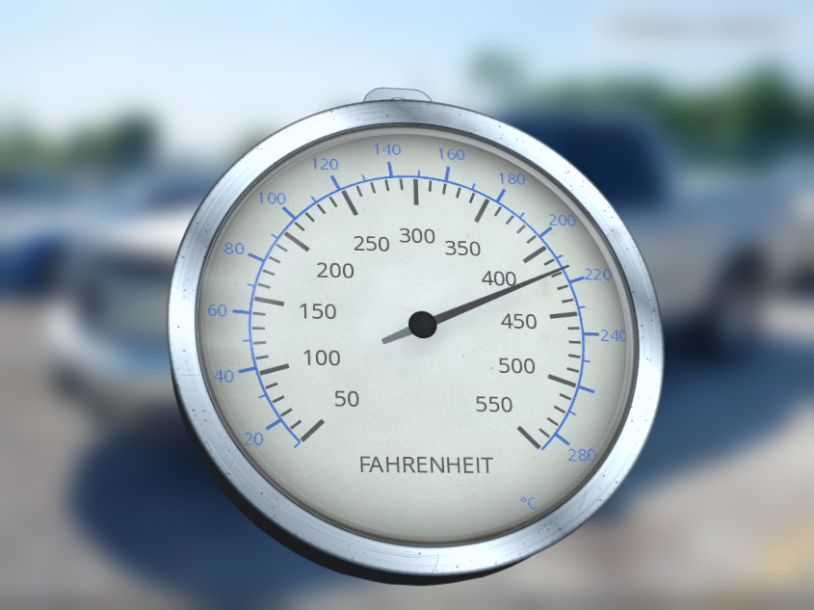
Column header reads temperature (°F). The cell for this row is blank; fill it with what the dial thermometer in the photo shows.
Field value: 420 °F
